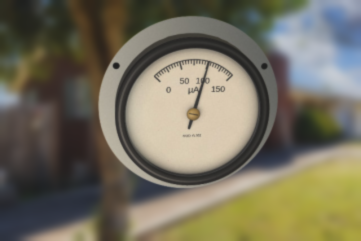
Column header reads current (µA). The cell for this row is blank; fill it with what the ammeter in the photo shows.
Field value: 100 µA
